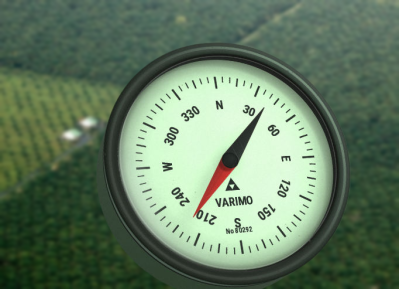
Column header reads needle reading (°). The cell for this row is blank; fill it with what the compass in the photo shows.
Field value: 220 °
